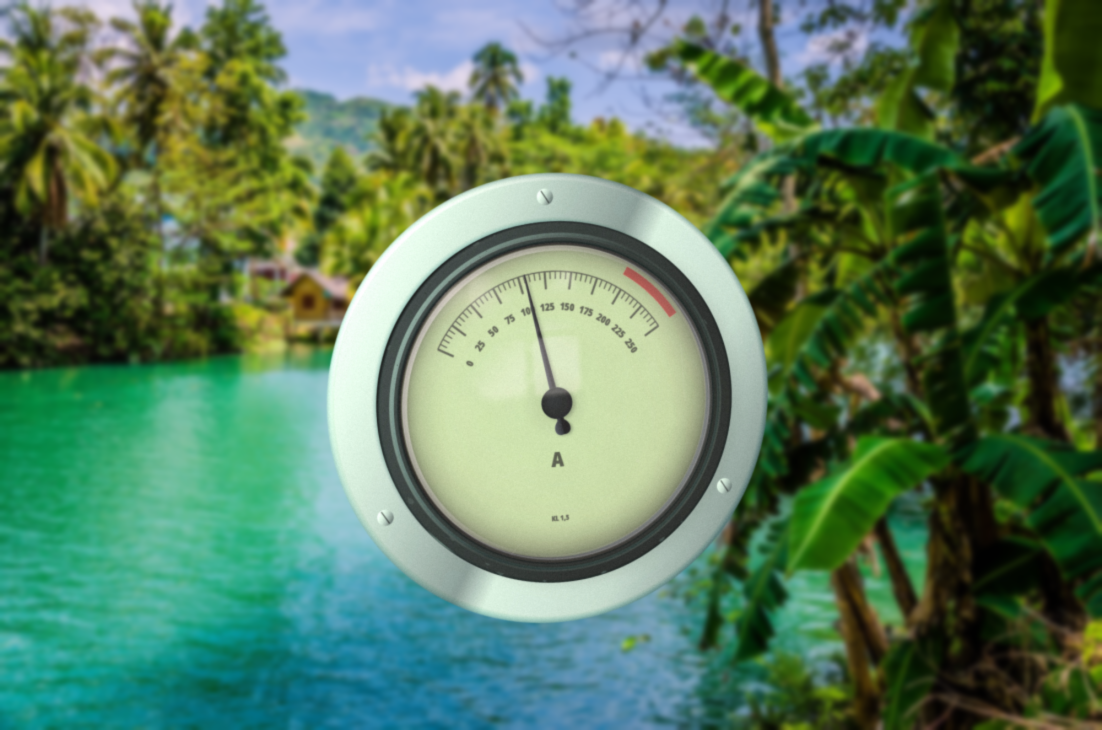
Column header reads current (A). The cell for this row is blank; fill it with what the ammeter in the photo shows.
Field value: 105 A
